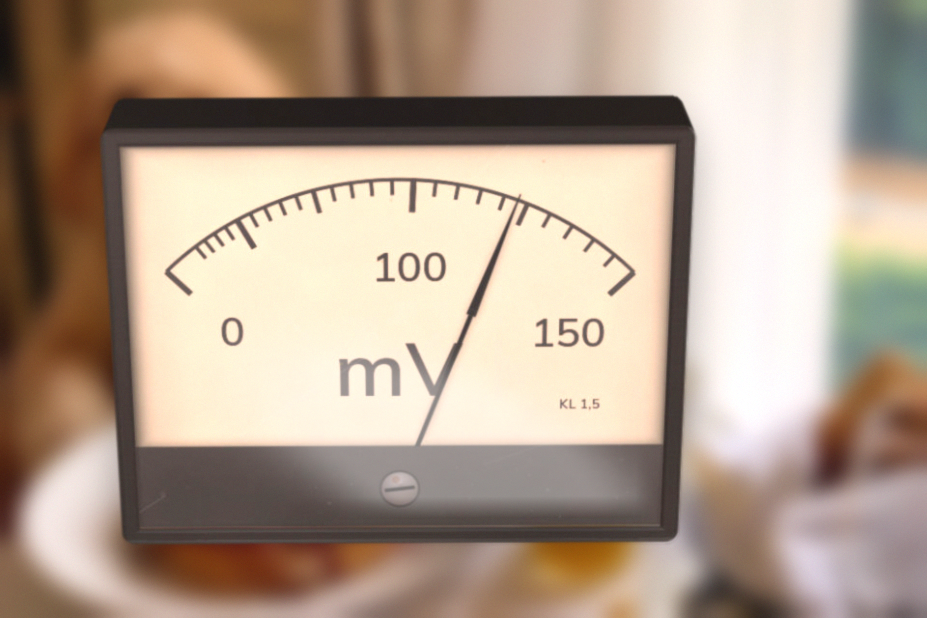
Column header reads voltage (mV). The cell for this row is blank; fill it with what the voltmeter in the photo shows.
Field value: 122.5 mV
